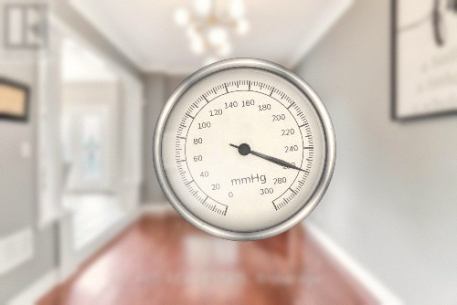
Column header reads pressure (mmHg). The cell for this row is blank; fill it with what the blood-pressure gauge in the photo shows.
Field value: 260 mmHg
